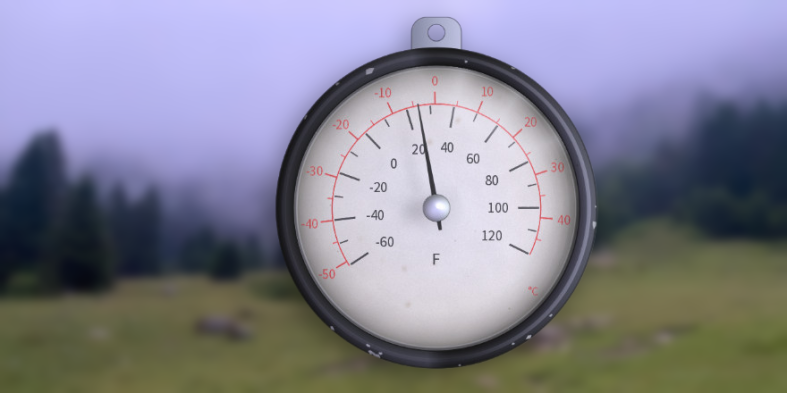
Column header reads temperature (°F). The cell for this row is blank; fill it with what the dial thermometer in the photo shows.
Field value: 25 °F
